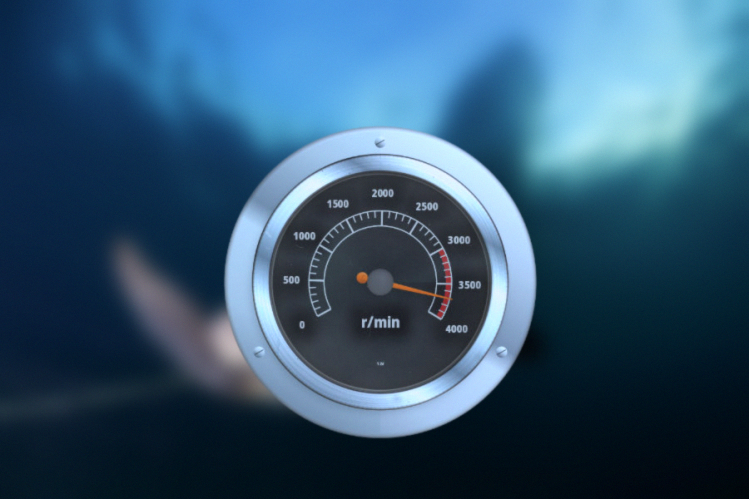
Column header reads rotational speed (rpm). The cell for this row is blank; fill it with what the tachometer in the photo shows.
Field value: 3700 rpm
